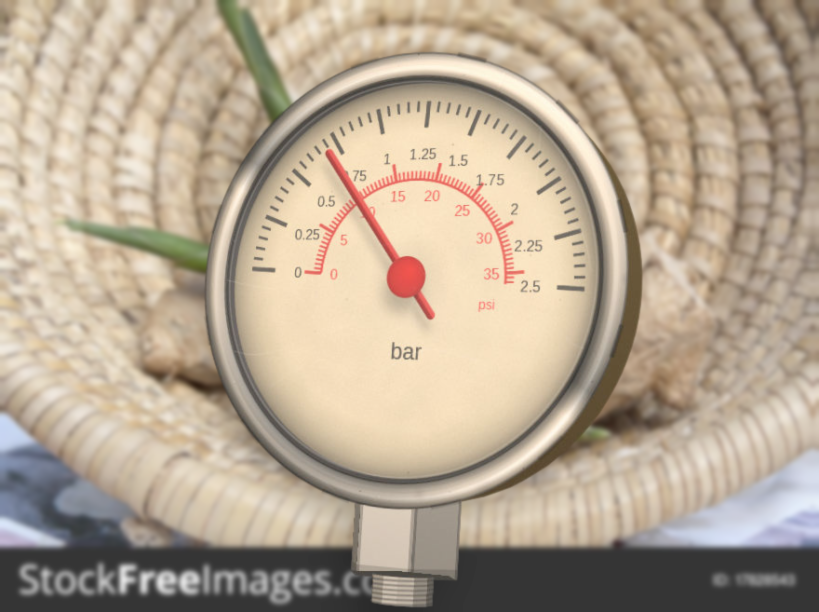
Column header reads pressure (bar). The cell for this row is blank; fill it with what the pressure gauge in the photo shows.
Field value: 0.7 bar
